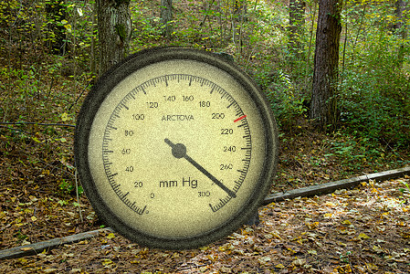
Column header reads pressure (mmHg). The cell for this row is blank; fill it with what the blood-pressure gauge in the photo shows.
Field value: 280 mmHg
